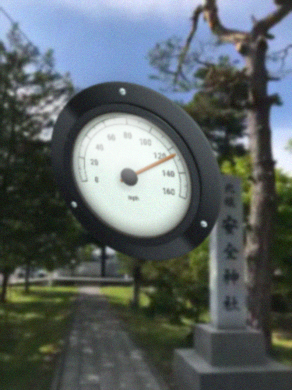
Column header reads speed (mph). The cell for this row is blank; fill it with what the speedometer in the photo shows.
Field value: 125 mph
